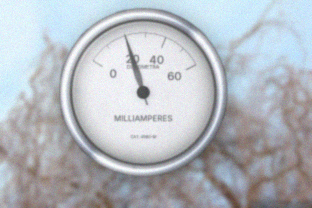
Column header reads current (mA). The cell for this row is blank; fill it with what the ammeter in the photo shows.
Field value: 20 mA
